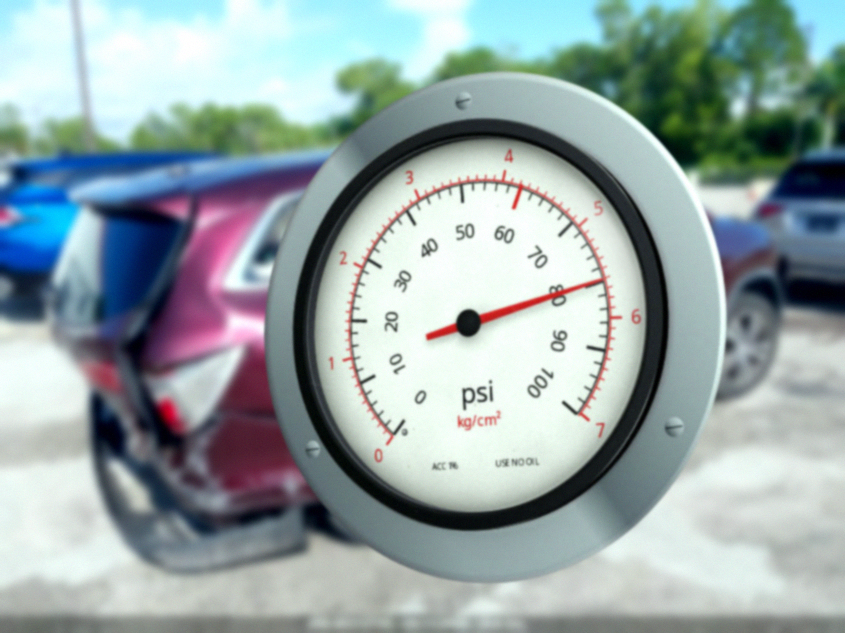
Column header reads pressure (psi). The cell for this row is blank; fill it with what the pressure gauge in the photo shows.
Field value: 80 psi
